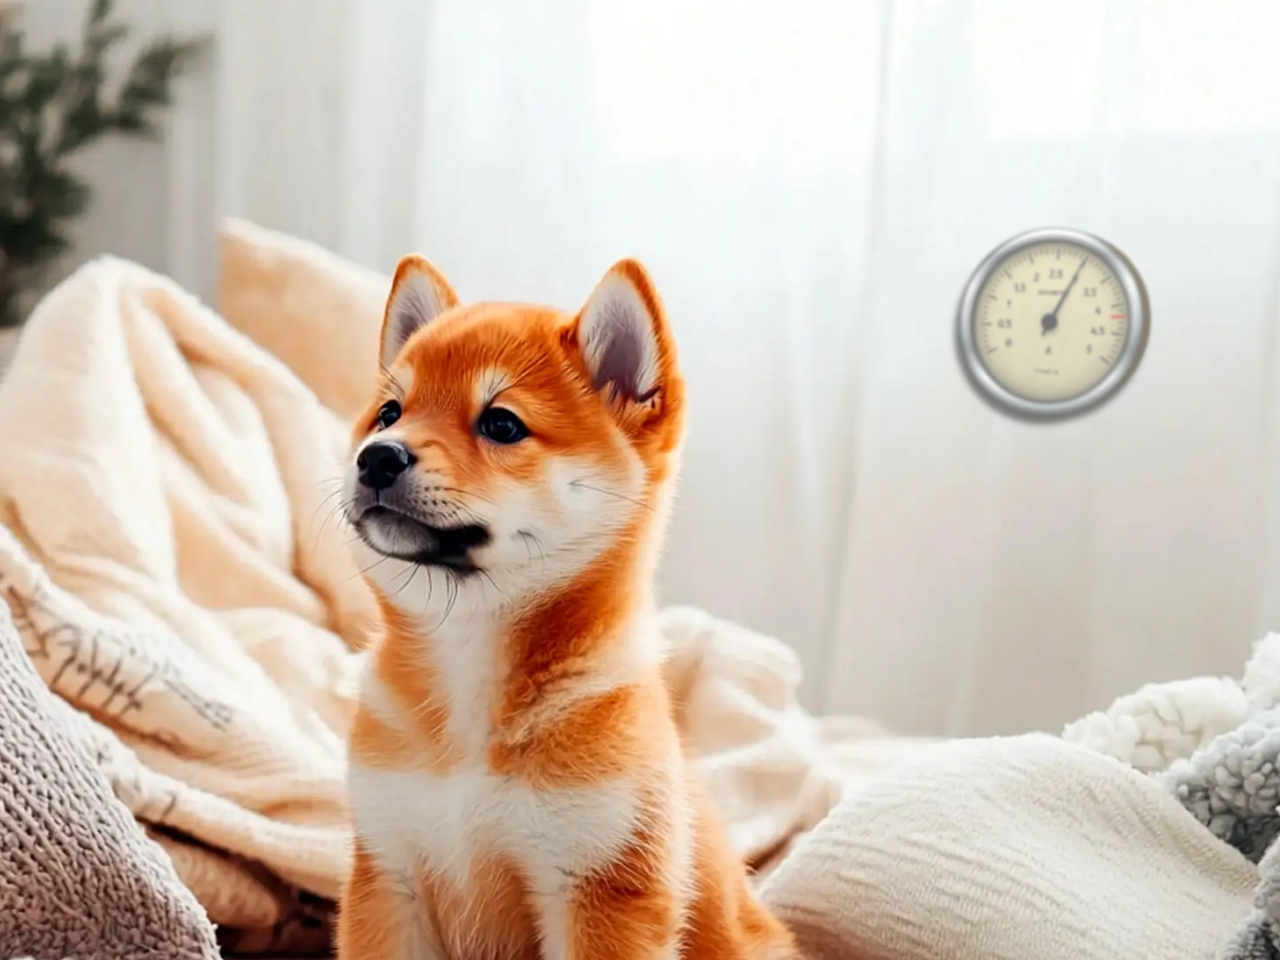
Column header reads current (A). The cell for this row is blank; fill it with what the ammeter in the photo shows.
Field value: 3 A
